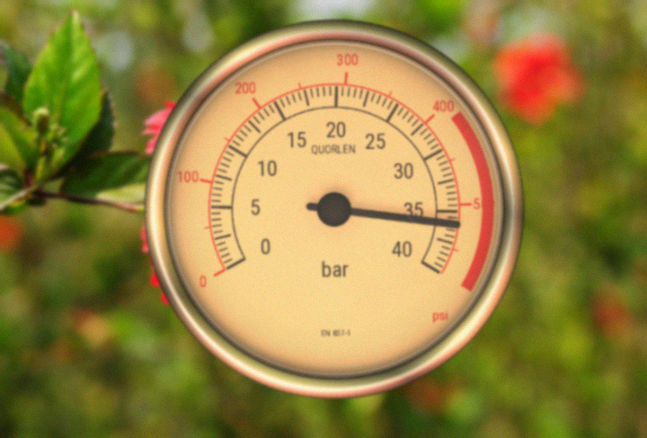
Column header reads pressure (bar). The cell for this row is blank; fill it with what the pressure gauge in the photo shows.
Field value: 36 bar
